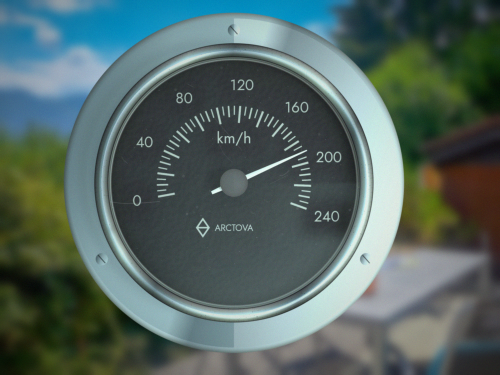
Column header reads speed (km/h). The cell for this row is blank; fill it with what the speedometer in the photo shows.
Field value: 190 km/h
